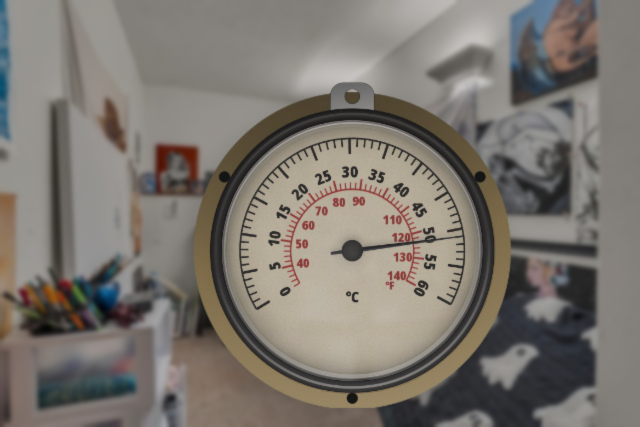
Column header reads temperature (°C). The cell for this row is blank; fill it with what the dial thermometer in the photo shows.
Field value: 51 °C
